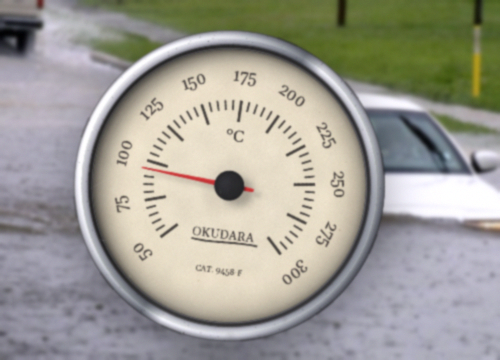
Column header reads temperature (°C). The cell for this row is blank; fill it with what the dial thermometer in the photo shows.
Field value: 95 °C
